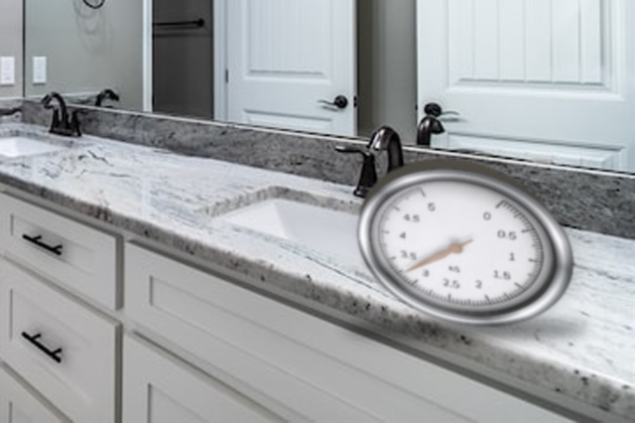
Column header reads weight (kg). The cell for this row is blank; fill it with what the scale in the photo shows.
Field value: 3.25 kg
